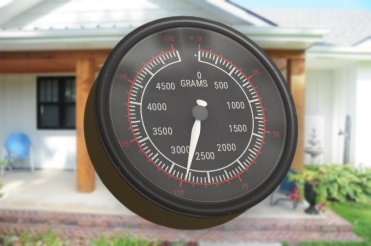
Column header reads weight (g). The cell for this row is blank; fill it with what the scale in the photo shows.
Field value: 2800 g
